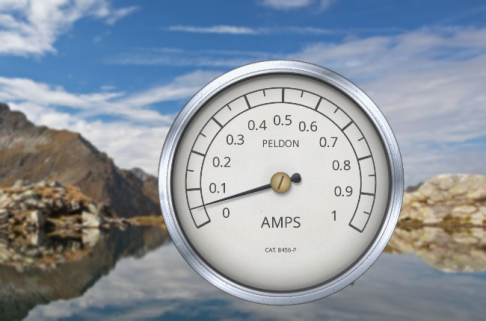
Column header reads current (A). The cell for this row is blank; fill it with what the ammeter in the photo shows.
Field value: 0.05 A
